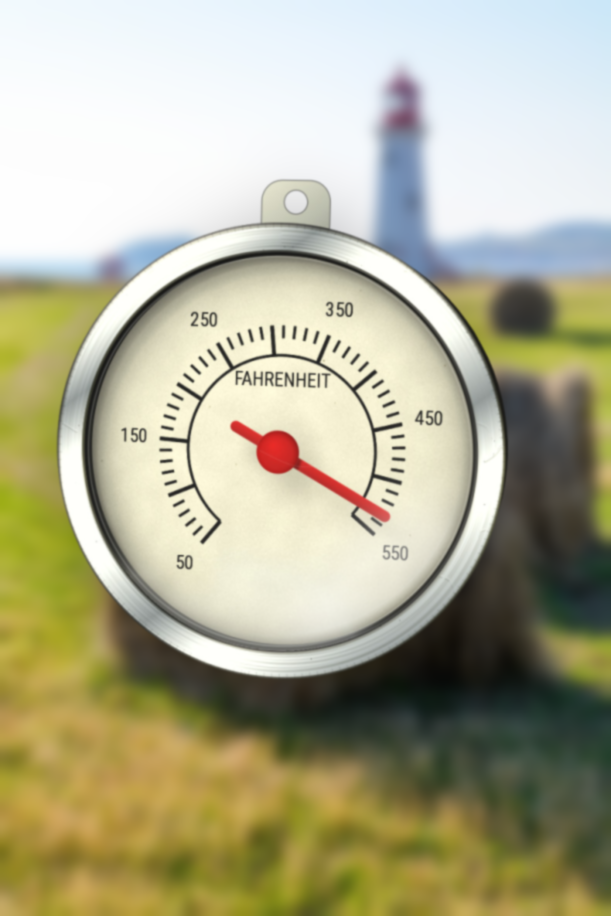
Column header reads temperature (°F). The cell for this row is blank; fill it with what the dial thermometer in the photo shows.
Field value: 530 °F
